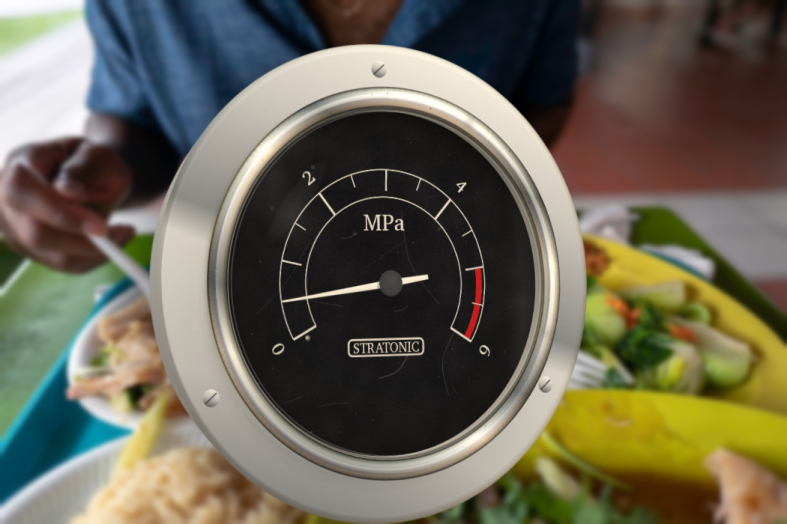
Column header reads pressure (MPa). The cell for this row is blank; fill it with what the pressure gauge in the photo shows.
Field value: 0.5 MPa
